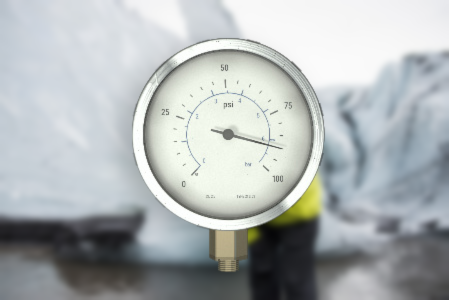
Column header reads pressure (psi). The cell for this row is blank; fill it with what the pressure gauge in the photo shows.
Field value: 90 psi
